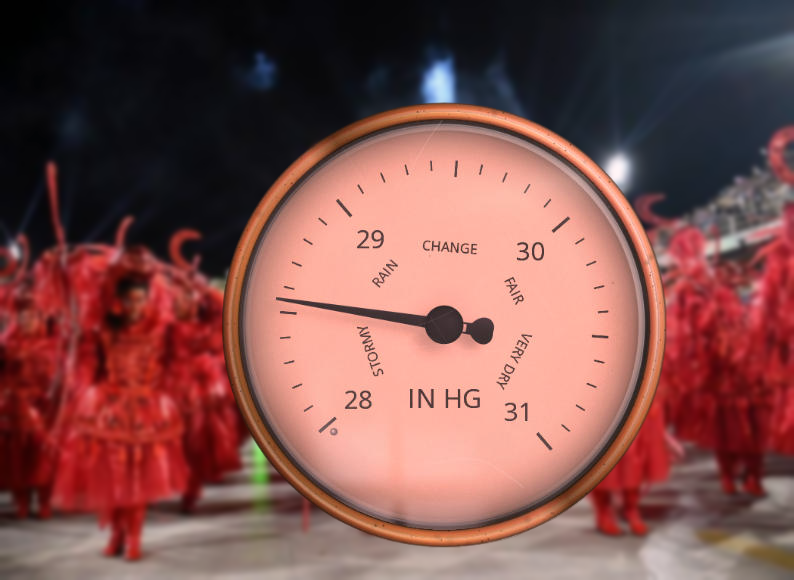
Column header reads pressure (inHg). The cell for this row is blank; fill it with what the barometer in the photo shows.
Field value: 28.55 inHg
